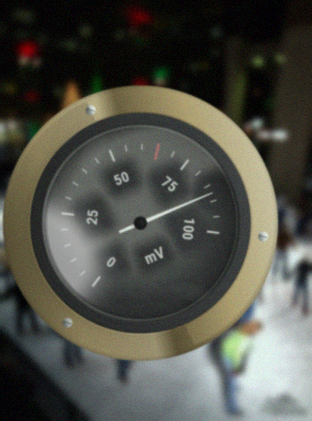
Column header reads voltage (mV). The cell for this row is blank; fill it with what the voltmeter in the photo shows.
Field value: 87.5 mV
